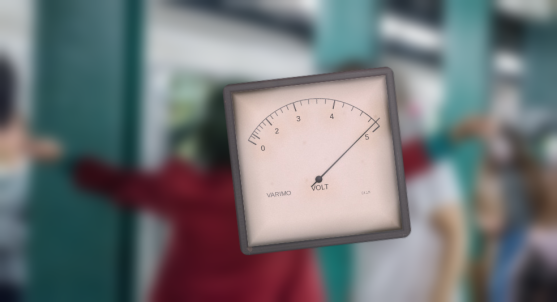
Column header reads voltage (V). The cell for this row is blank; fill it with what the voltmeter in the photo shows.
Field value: 4.9 V
